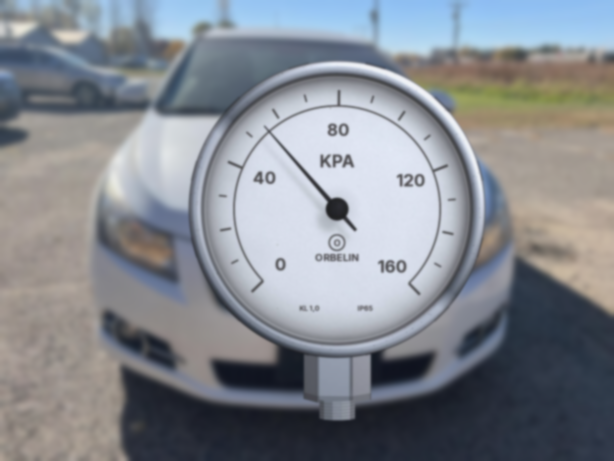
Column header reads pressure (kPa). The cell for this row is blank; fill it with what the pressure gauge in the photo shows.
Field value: 55 kPa
